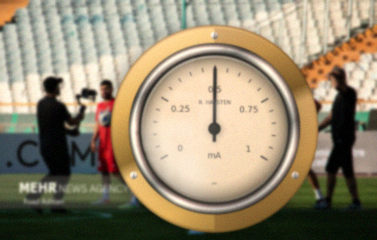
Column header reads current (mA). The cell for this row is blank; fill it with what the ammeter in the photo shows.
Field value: 0.5 mA
